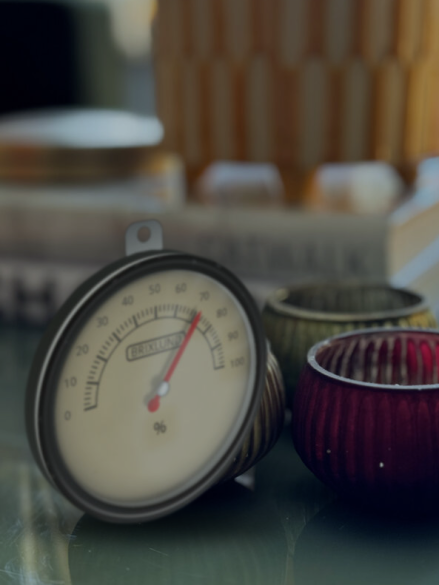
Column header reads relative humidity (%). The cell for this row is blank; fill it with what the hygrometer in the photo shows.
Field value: 70 %
